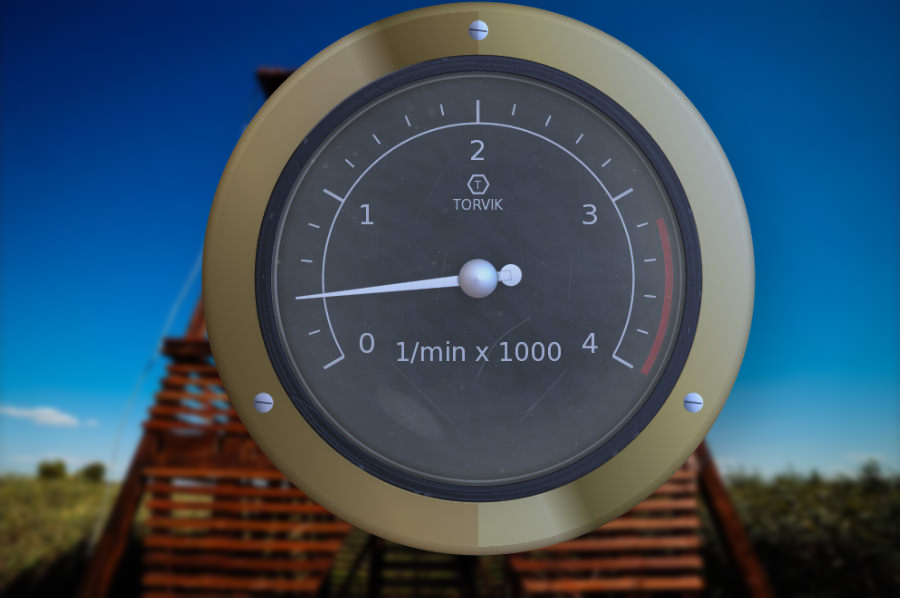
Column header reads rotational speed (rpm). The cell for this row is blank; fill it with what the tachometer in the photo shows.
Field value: 400 rpm
